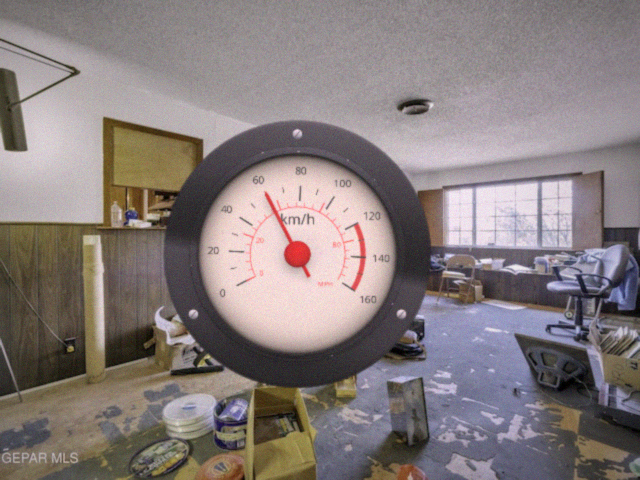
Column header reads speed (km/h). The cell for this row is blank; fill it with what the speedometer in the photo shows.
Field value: 60 km/h
